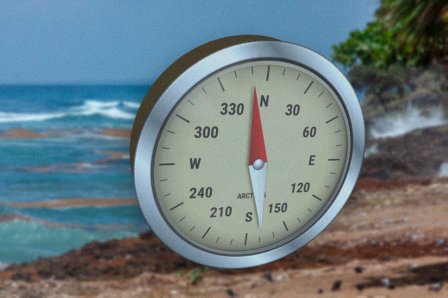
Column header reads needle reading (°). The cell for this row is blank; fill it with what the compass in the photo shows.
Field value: 350 °
